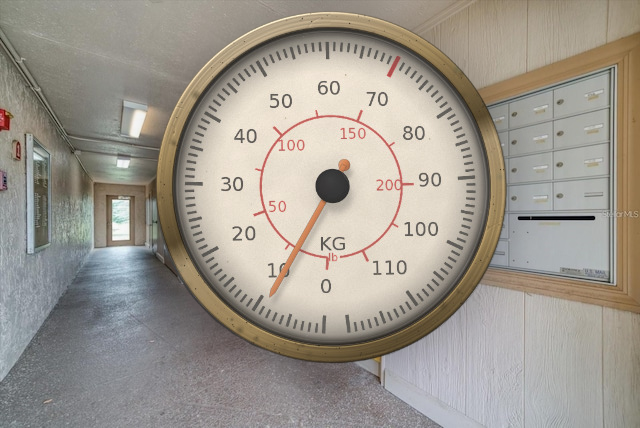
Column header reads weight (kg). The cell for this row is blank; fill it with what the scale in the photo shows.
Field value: 9 kg
